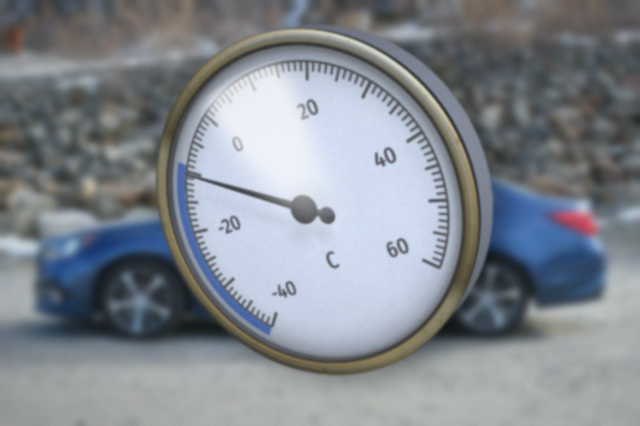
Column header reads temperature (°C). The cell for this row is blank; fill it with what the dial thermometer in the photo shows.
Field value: -10 °C
